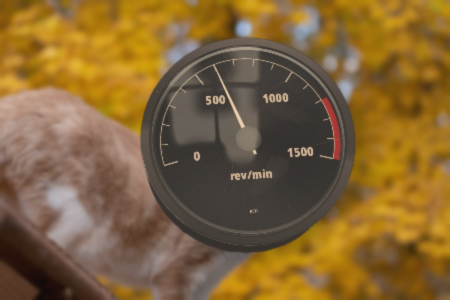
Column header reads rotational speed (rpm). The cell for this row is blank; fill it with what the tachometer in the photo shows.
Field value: 600 rpm
